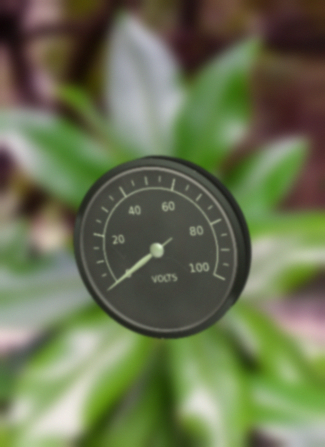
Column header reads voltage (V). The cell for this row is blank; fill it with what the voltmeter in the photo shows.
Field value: 0 V
